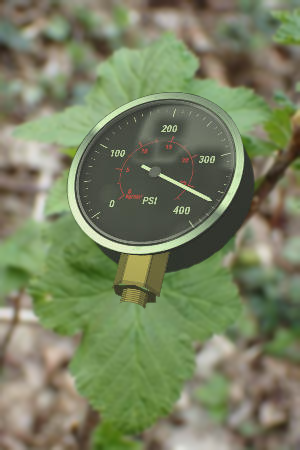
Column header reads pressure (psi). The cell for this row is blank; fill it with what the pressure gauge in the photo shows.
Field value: 365 psi
